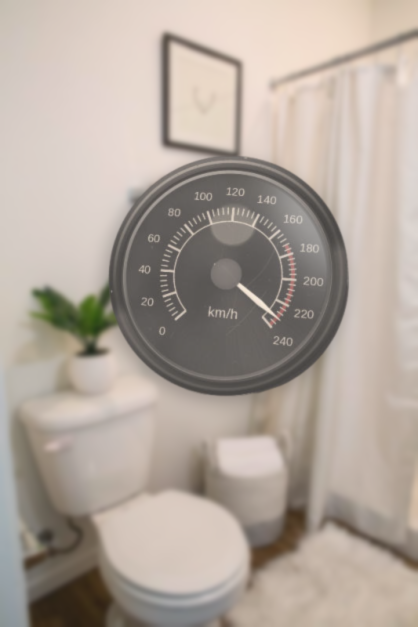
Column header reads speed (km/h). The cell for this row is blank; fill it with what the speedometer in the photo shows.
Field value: 232 km/h
